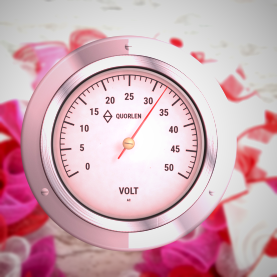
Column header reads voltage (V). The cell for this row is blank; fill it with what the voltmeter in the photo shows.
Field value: 32 V
